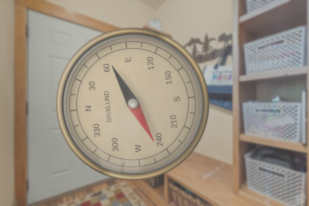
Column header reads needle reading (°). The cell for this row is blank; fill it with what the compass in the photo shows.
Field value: 247.5 °
